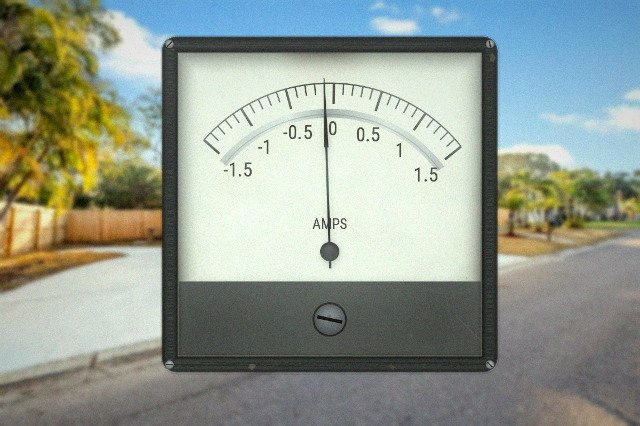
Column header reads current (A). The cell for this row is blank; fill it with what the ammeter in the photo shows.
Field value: -0.1 A
